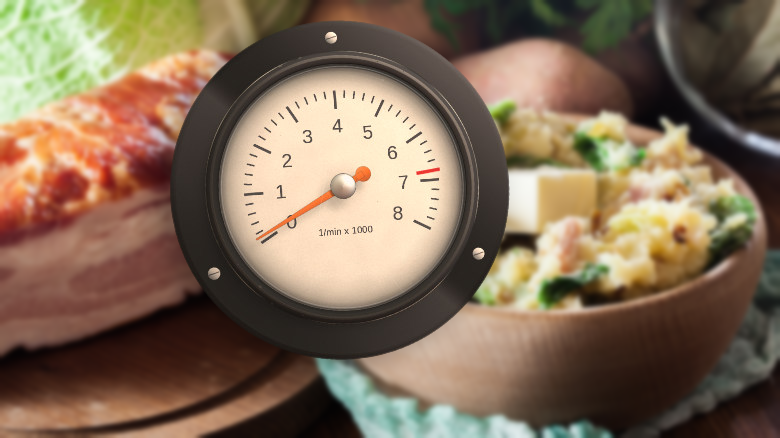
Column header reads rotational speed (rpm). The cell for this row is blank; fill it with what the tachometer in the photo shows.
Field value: 100 rpm
